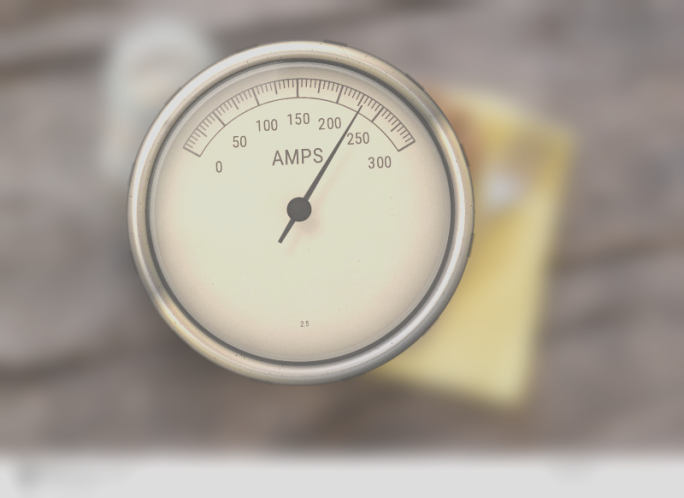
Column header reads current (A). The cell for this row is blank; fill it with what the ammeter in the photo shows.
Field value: 230 A
